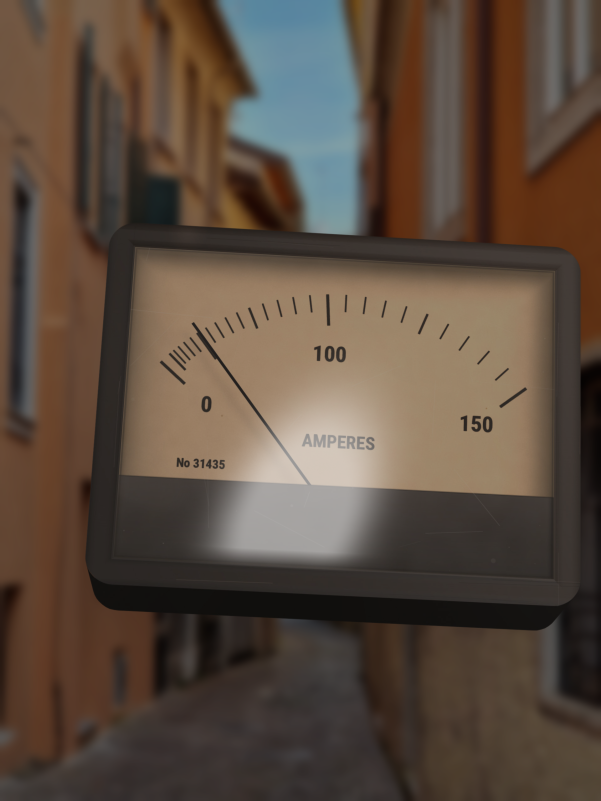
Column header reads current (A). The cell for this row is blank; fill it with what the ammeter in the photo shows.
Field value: 50 A
